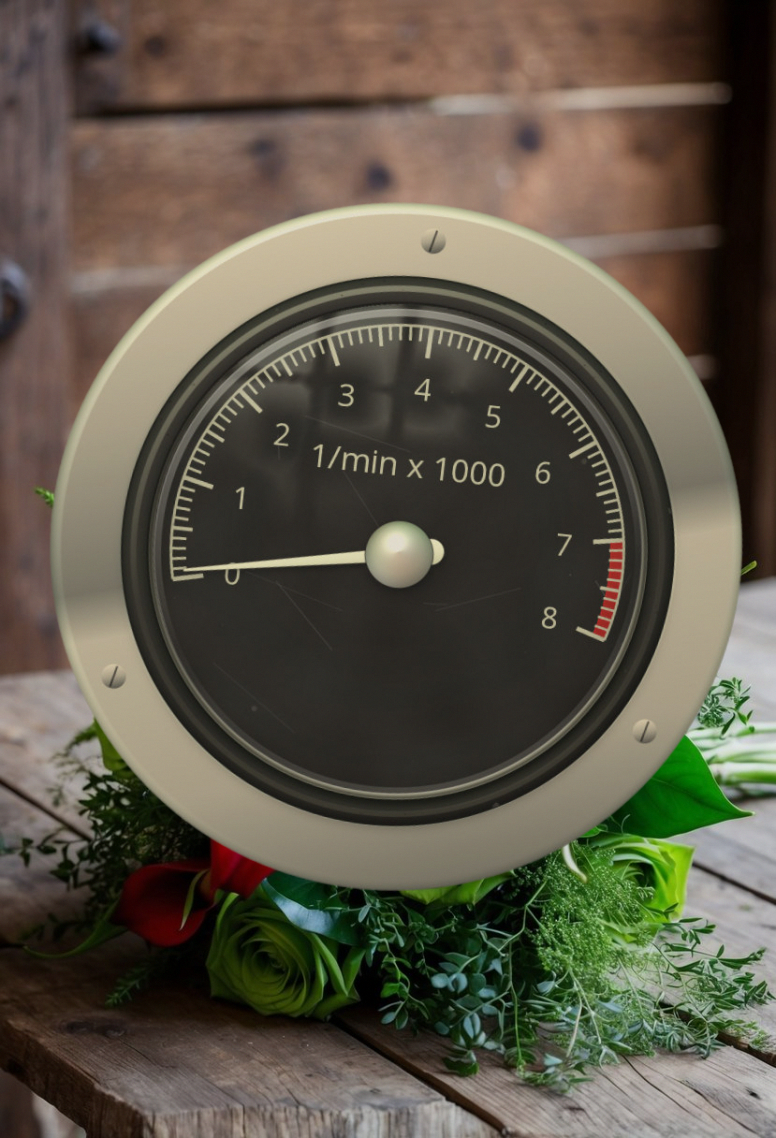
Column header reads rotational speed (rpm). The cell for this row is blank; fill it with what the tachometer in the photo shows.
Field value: 100 rpm
